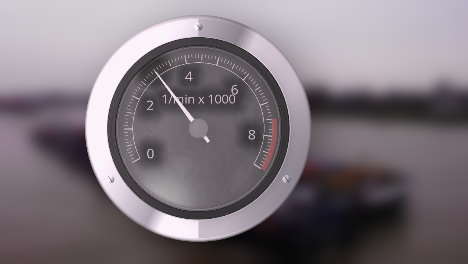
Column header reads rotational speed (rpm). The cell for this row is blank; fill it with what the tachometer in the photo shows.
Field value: 3000 rpm
